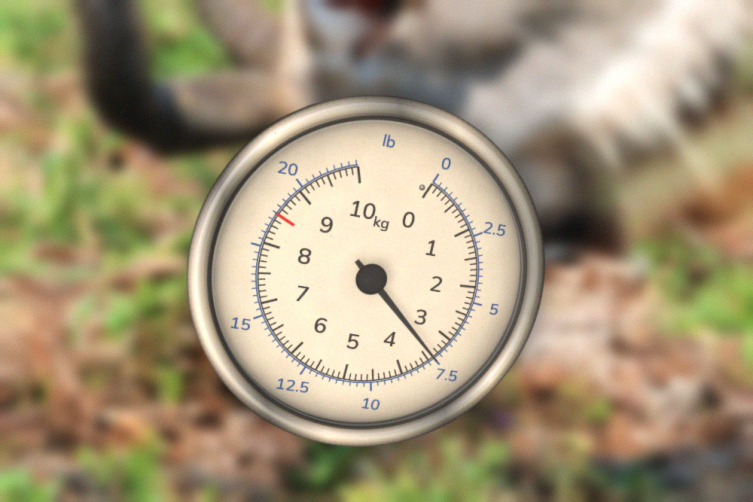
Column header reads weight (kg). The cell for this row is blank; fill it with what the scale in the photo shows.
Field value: 3.4 kg
